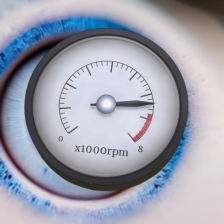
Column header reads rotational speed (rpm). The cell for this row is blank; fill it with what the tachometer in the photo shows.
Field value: 6400 rpm
